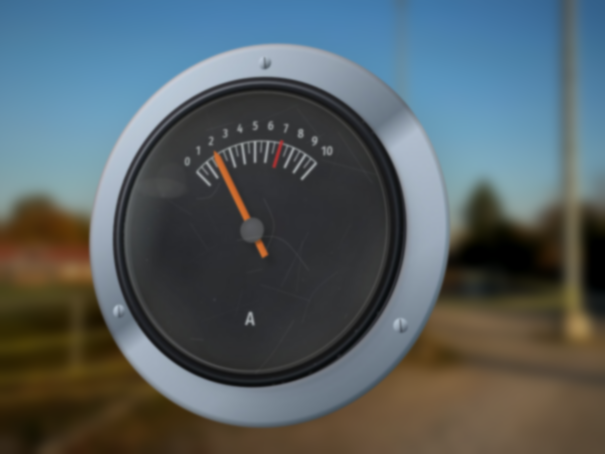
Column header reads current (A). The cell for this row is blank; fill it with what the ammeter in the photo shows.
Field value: 2 A
